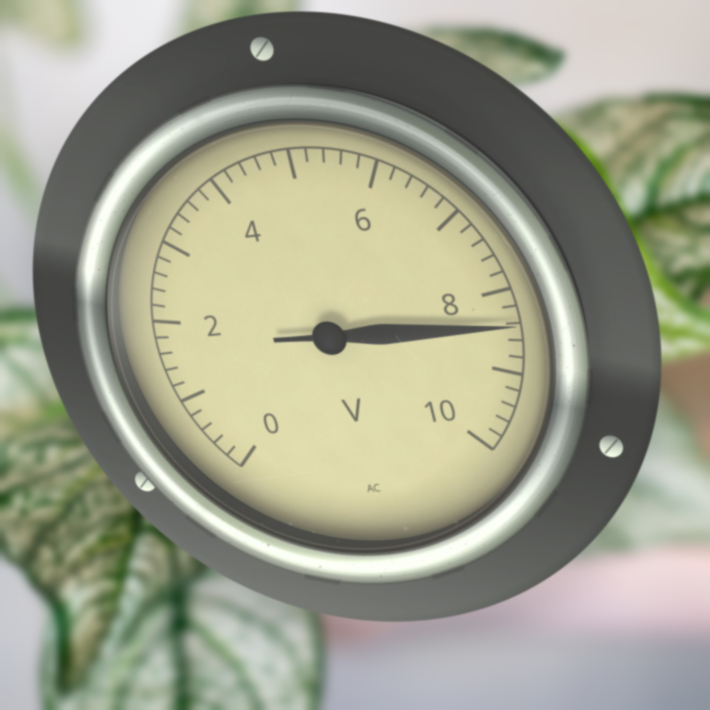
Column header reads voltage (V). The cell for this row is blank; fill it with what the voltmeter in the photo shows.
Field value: 8.4 V
